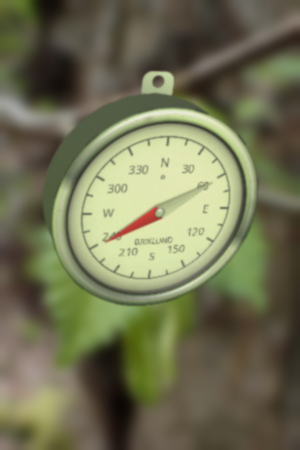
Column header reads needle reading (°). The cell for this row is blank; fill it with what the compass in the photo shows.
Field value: 240 °
